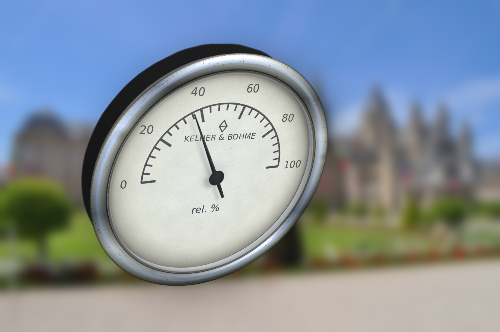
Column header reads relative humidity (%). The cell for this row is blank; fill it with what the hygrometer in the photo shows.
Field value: 36 %
